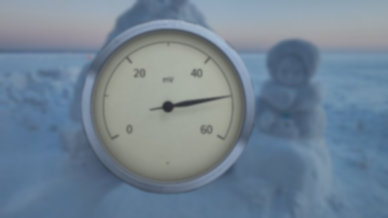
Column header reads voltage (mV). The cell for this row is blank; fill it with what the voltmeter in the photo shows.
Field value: 50 mV
